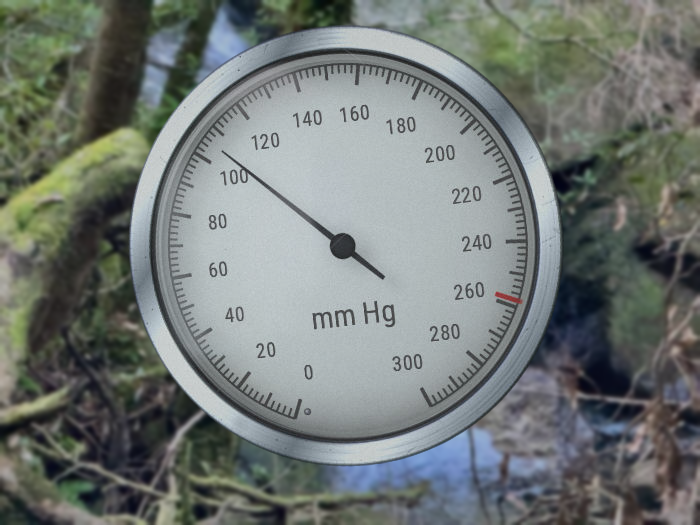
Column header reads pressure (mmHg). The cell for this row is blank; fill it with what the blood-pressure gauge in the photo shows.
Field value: 106 mmHg
